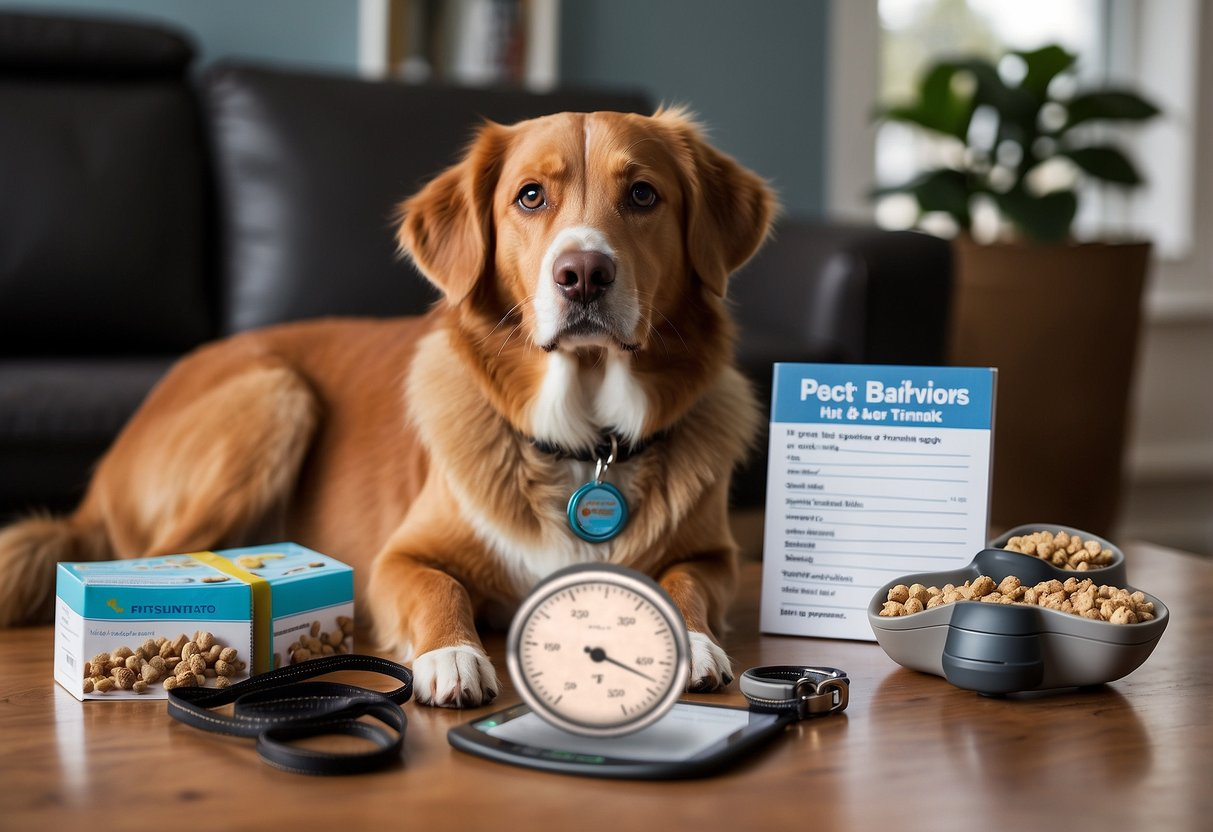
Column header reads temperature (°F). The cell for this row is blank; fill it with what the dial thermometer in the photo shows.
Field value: 480 °F
